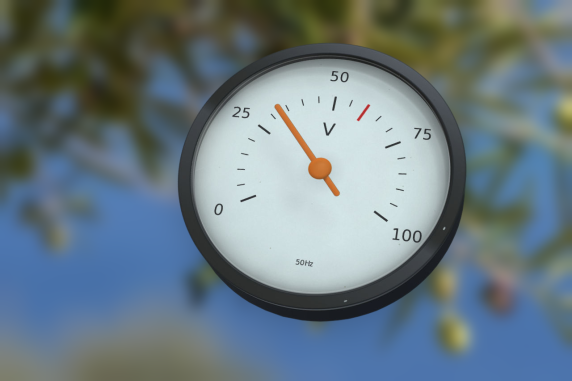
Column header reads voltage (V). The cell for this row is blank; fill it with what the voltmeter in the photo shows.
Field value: 32.5 V
